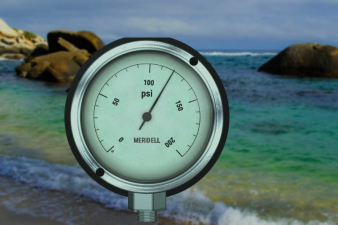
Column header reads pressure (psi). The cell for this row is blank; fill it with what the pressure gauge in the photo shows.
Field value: 120 psi
